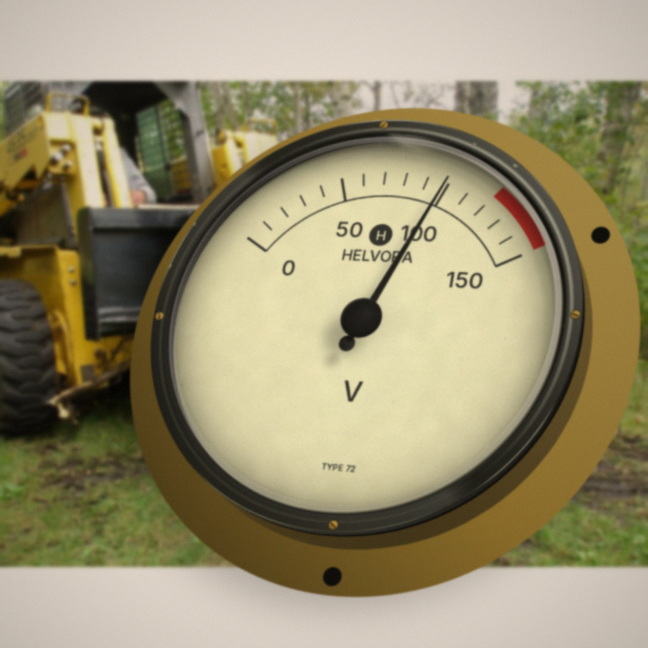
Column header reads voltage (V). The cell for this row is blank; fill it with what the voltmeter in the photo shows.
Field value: 100 V
